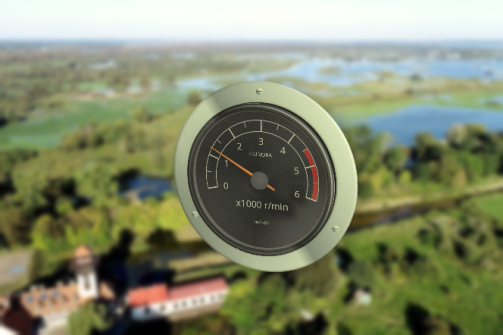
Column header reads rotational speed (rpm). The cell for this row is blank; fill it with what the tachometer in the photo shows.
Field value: 1250 rpm
